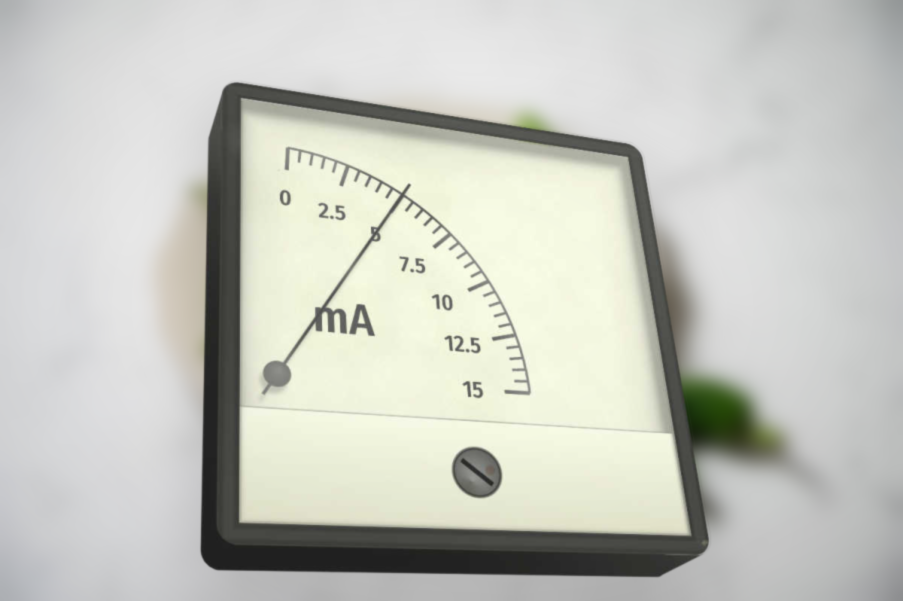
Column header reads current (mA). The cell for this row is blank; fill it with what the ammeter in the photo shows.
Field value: 5 mA
